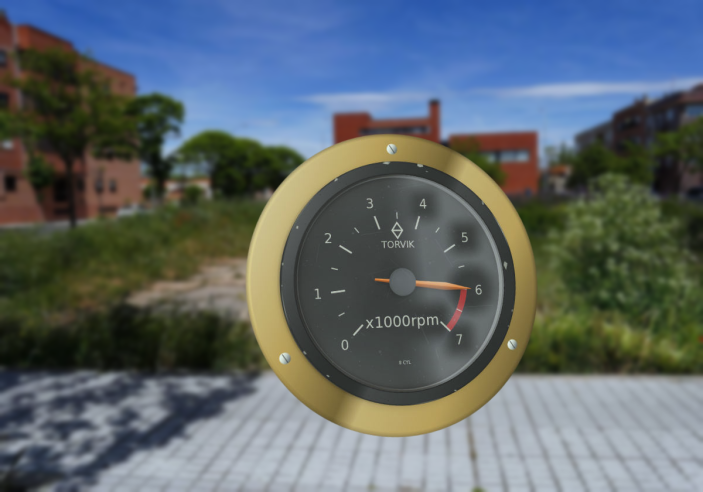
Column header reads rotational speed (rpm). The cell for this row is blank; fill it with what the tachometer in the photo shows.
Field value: 6000 rpm
